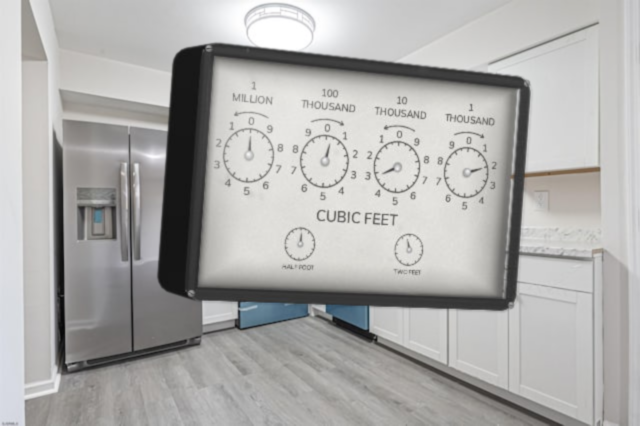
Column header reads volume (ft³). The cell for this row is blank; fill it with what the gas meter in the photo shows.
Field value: 3200 ft³
